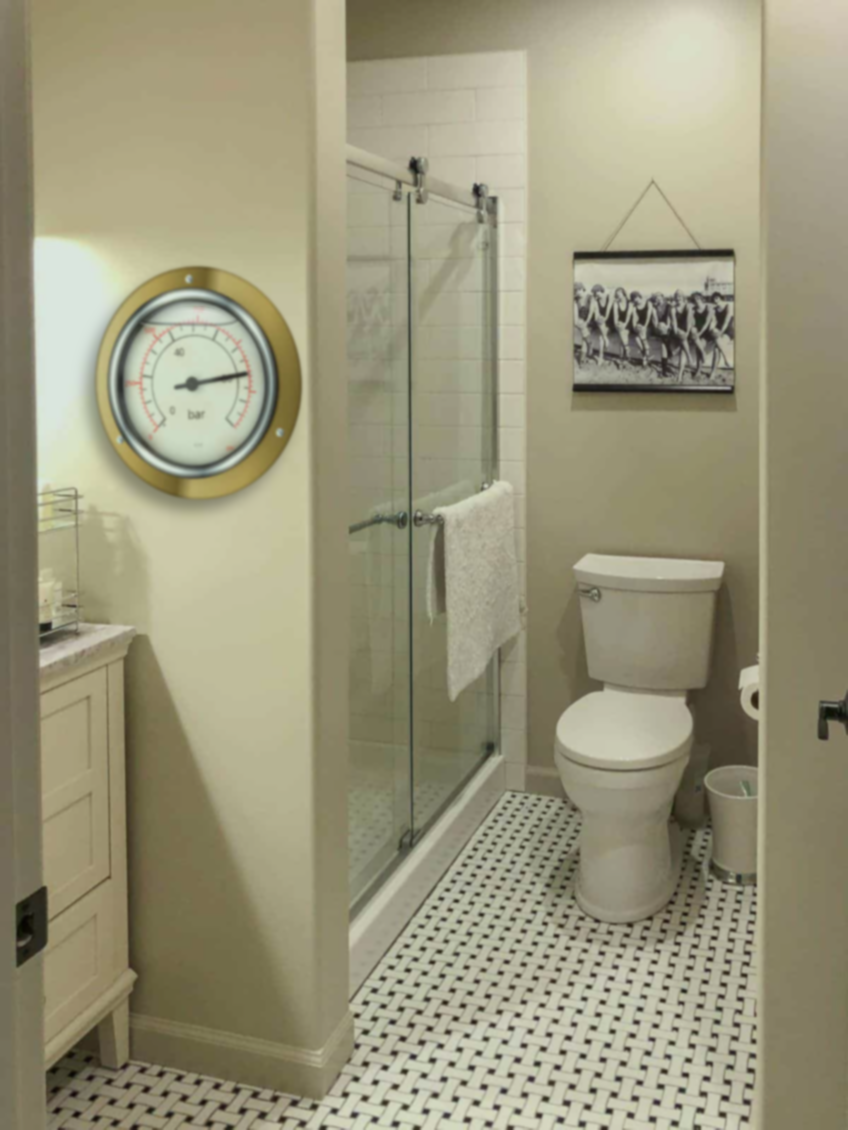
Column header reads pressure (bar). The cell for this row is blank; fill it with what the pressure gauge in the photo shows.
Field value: 80 bar
